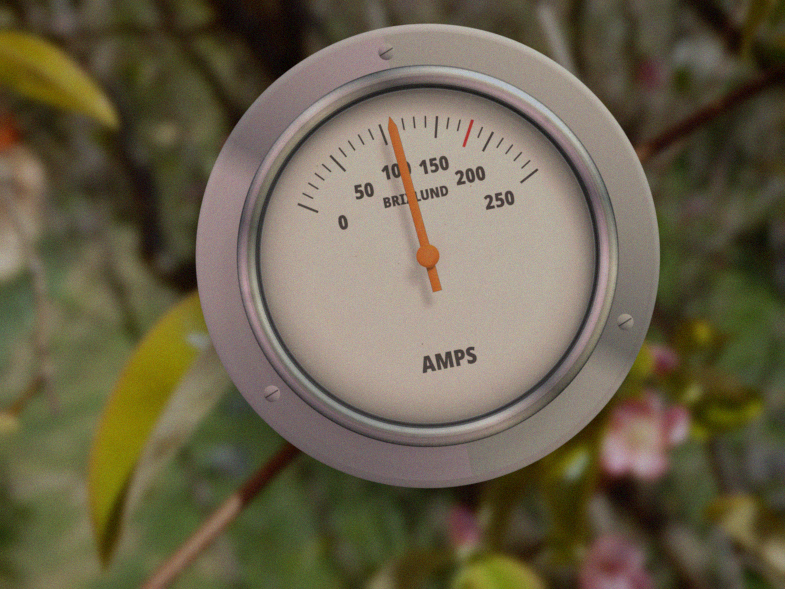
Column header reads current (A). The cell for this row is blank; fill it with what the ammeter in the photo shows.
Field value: 110 A
